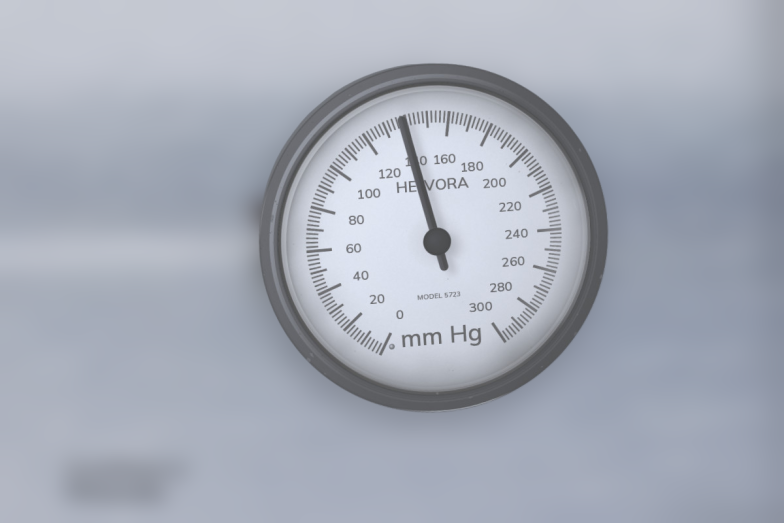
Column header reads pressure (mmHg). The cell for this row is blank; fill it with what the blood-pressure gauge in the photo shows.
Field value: 138 mmHg
